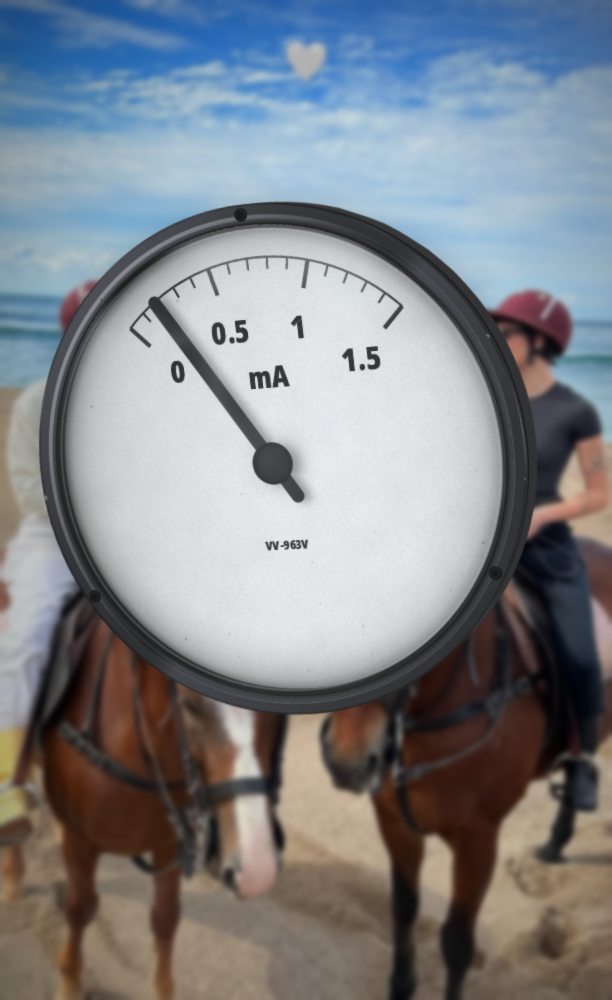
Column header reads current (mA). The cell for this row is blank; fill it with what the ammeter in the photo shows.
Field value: 0.2 mA
